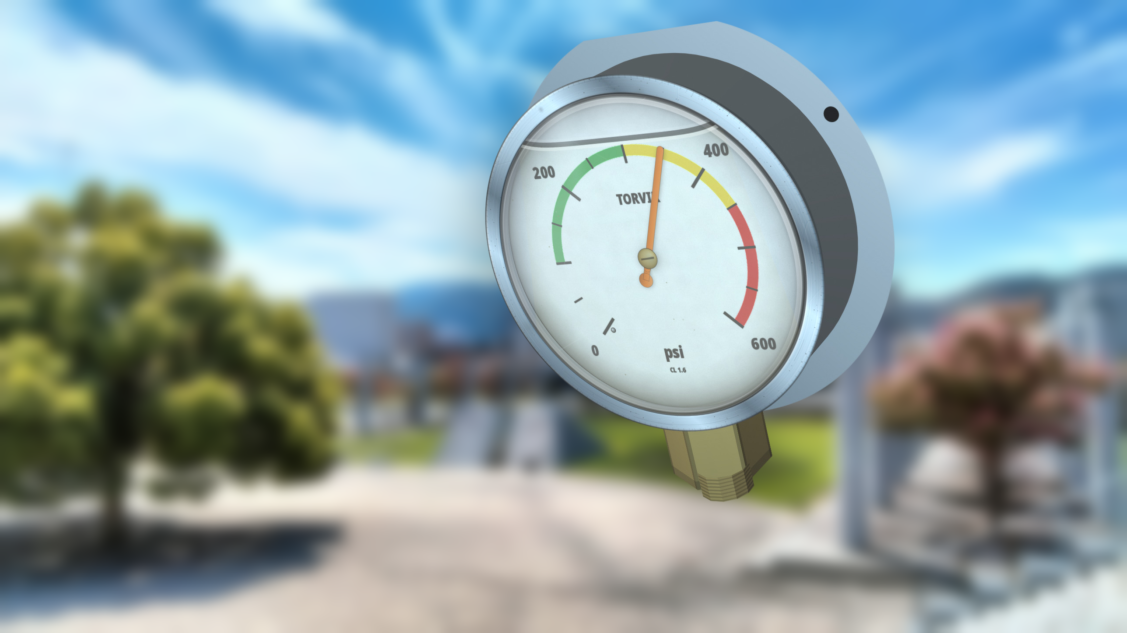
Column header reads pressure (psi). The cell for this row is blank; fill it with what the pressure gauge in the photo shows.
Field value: 350 psi
